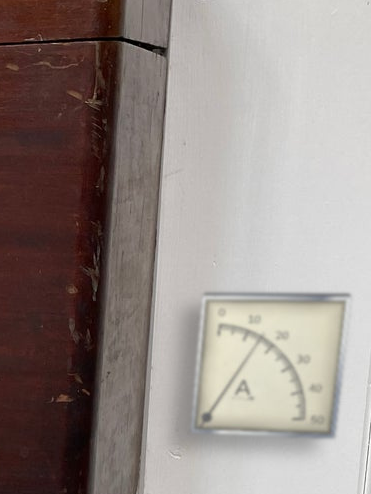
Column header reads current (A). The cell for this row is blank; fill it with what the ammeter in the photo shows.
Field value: 15 A
